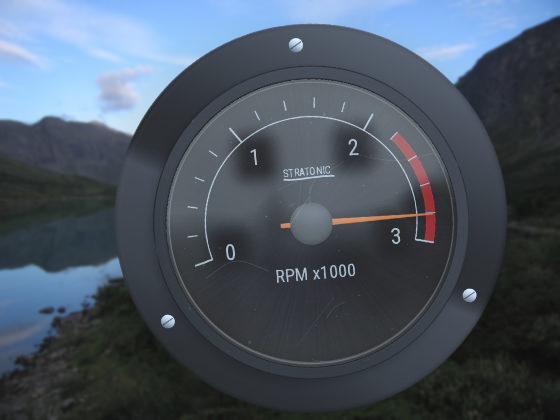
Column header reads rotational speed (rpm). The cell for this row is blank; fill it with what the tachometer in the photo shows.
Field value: 2800 rpm
